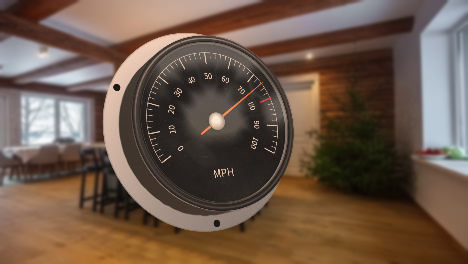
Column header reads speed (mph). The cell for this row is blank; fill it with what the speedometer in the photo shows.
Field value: 74 mph
